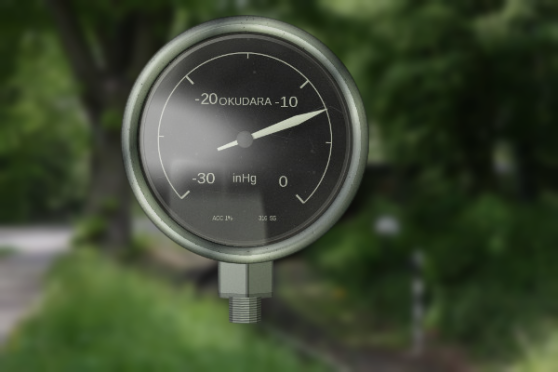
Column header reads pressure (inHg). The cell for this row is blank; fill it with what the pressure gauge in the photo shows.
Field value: -7.5 inHg
